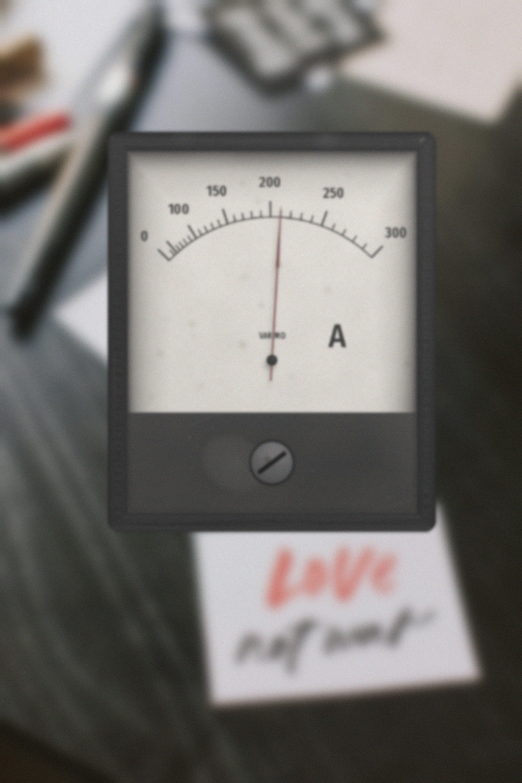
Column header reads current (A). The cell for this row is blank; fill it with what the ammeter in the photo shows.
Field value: 210 A
